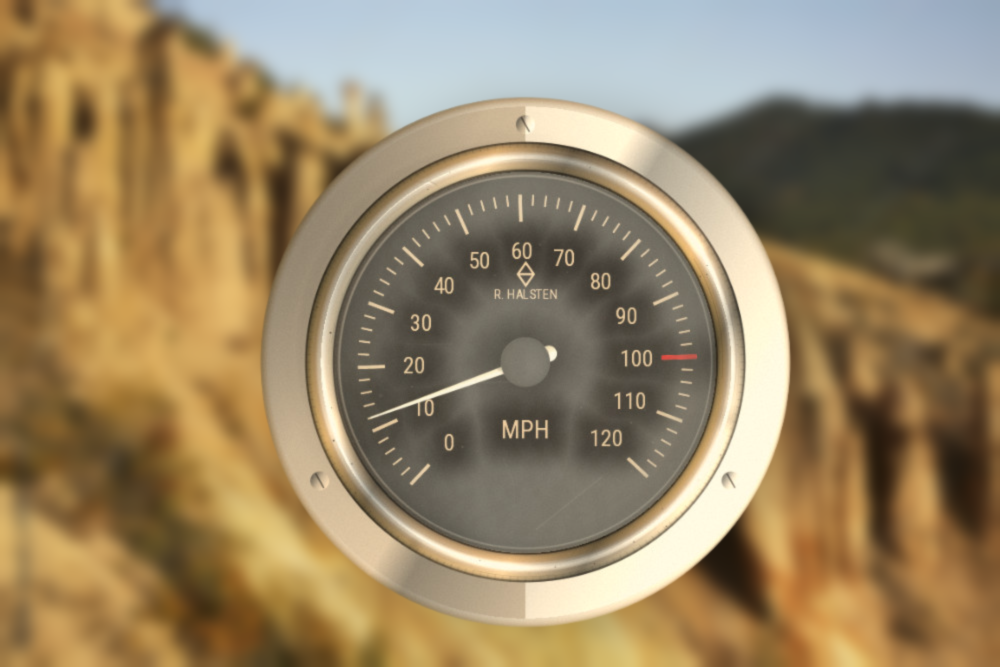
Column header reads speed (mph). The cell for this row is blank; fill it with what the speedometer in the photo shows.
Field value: 12 mph
